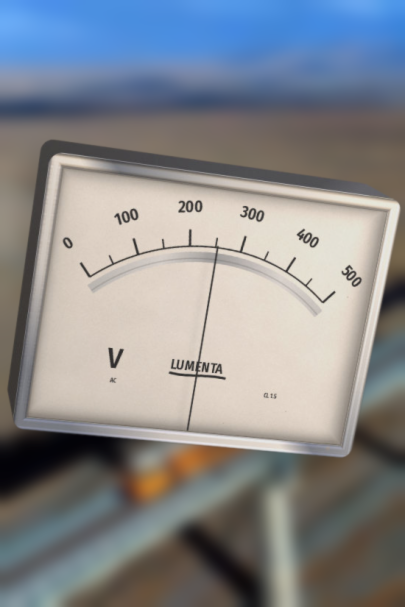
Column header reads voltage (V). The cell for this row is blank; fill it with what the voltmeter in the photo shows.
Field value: 250 V
